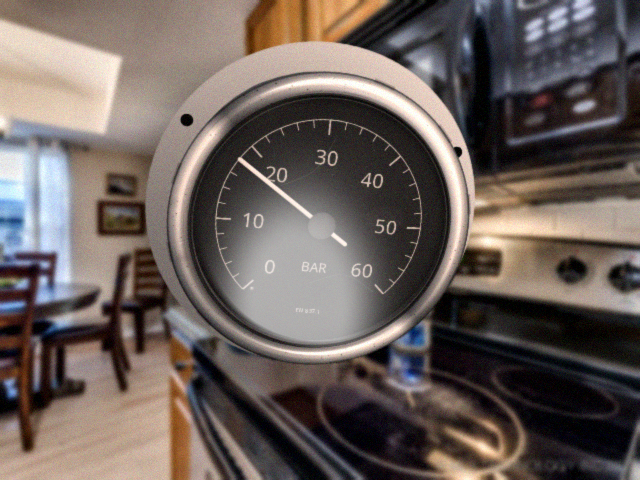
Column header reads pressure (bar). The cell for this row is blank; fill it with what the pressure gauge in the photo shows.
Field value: 18 bar
